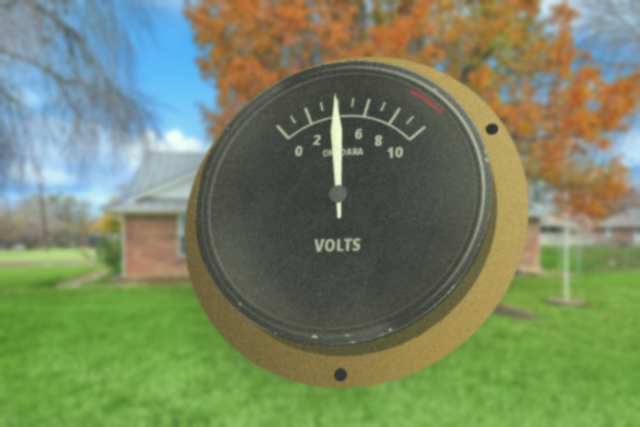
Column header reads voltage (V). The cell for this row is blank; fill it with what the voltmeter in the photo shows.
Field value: 4 V
